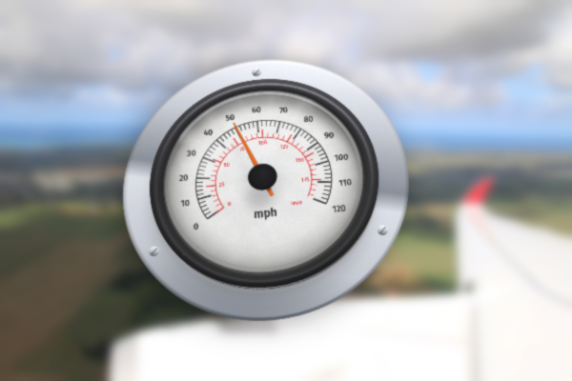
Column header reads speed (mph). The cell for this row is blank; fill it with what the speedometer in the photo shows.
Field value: 50 mph
